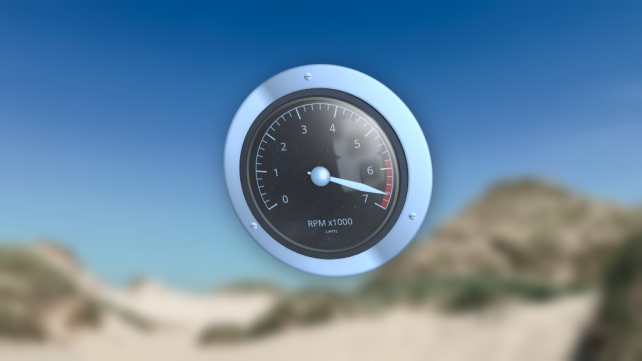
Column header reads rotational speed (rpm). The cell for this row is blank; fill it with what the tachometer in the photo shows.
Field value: 6600 rpm
